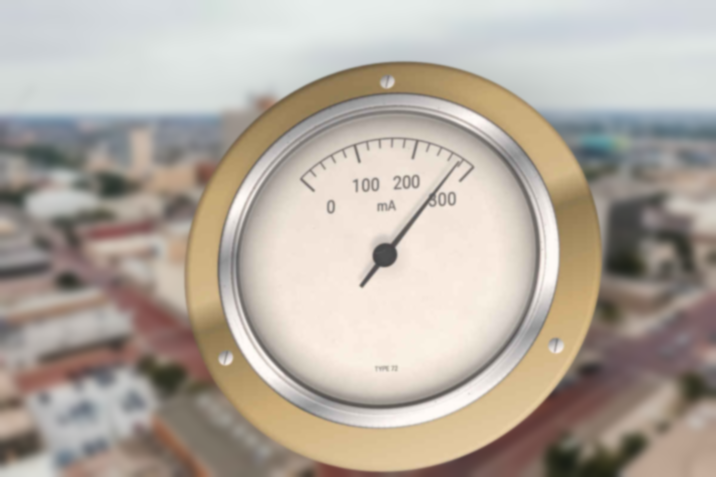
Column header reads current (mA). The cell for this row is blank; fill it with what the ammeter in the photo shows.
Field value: 280 mA
